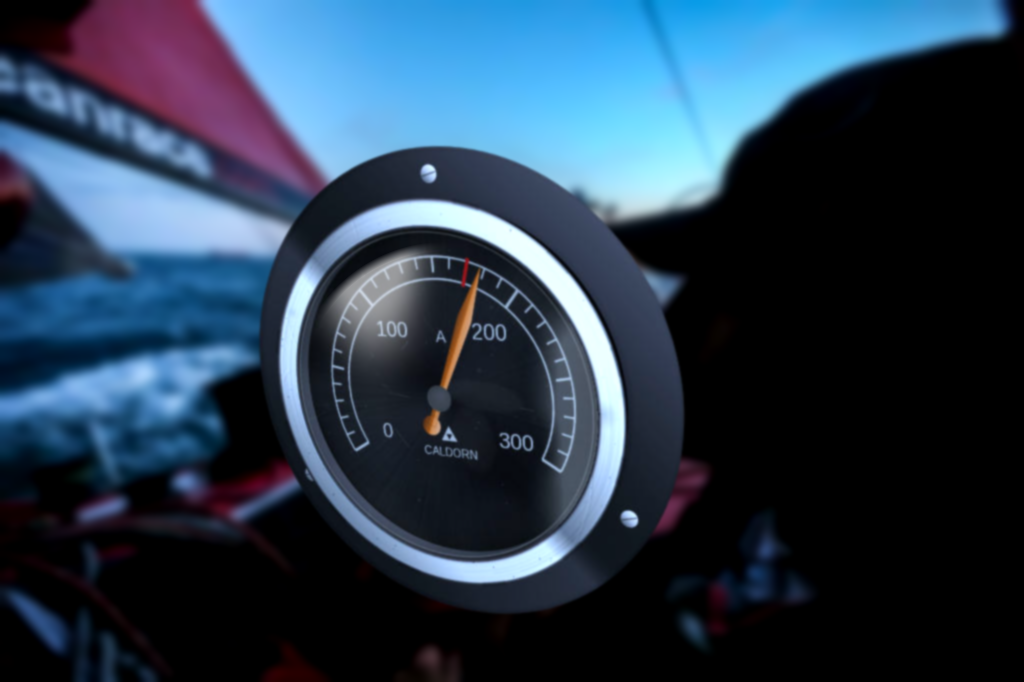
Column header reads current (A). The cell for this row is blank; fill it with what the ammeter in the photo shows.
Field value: 180 A
